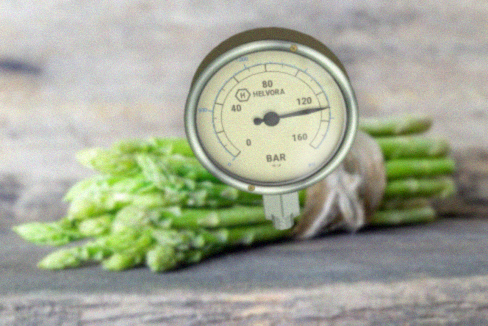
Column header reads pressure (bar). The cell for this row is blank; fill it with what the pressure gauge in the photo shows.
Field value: 130 bar
